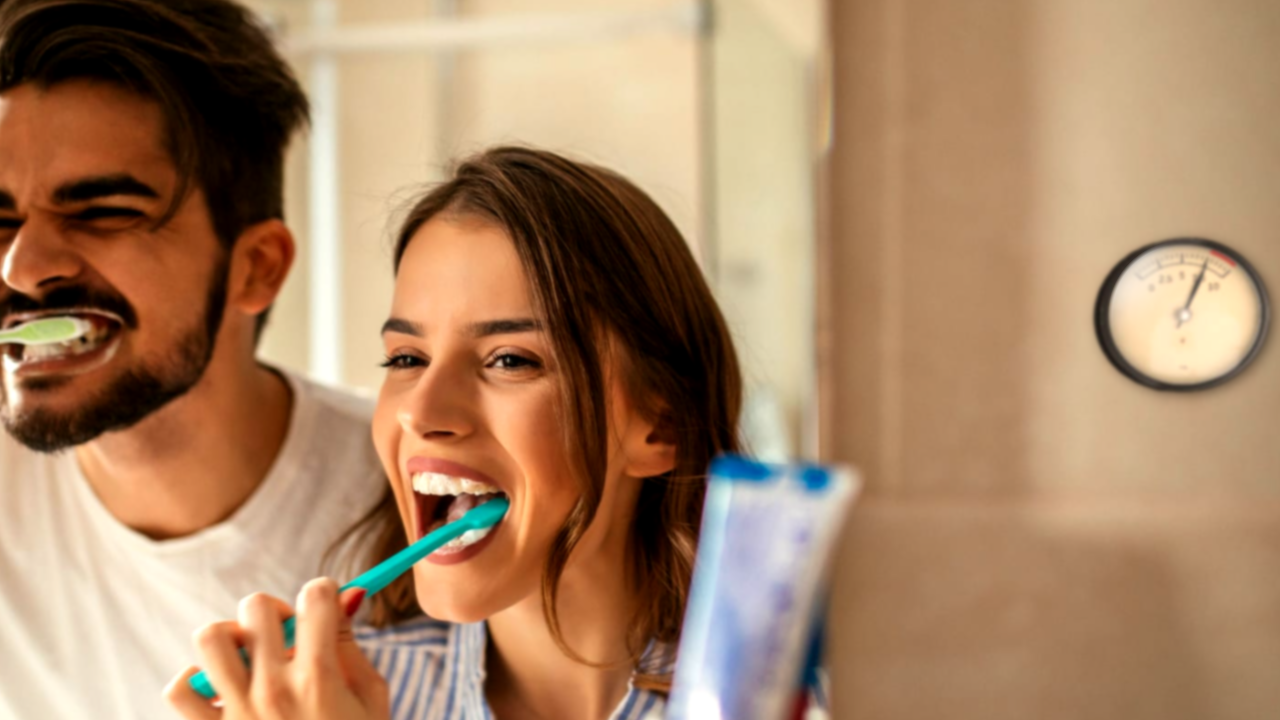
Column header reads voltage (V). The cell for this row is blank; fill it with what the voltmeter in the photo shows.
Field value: 7.5 V
